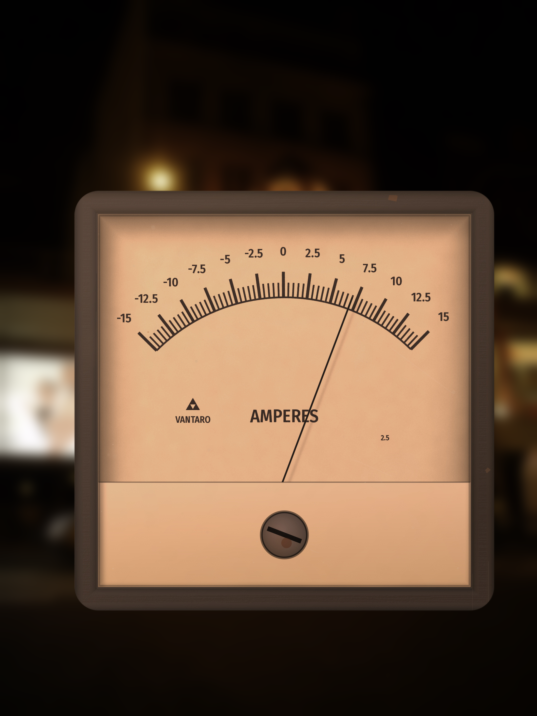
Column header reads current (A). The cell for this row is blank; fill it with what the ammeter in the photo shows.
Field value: 7 A
